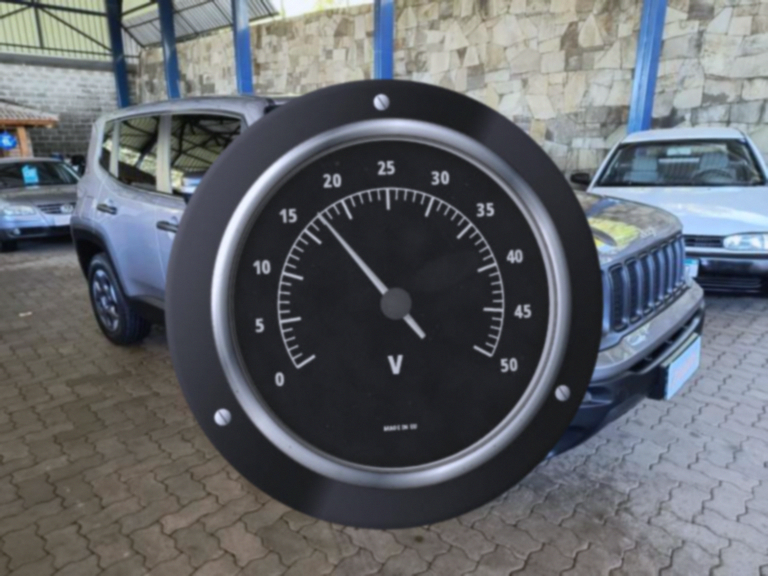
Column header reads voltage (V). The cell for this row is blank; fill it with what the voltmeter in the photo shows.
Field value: 17 V
